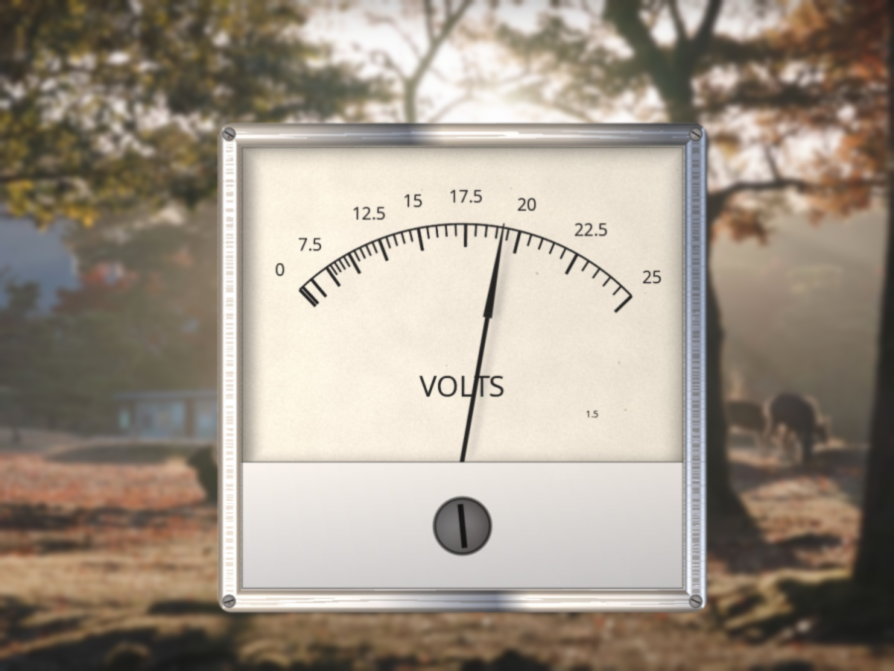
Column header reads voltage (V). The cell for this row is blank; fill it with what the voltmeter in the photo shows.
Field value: 19.25 V
